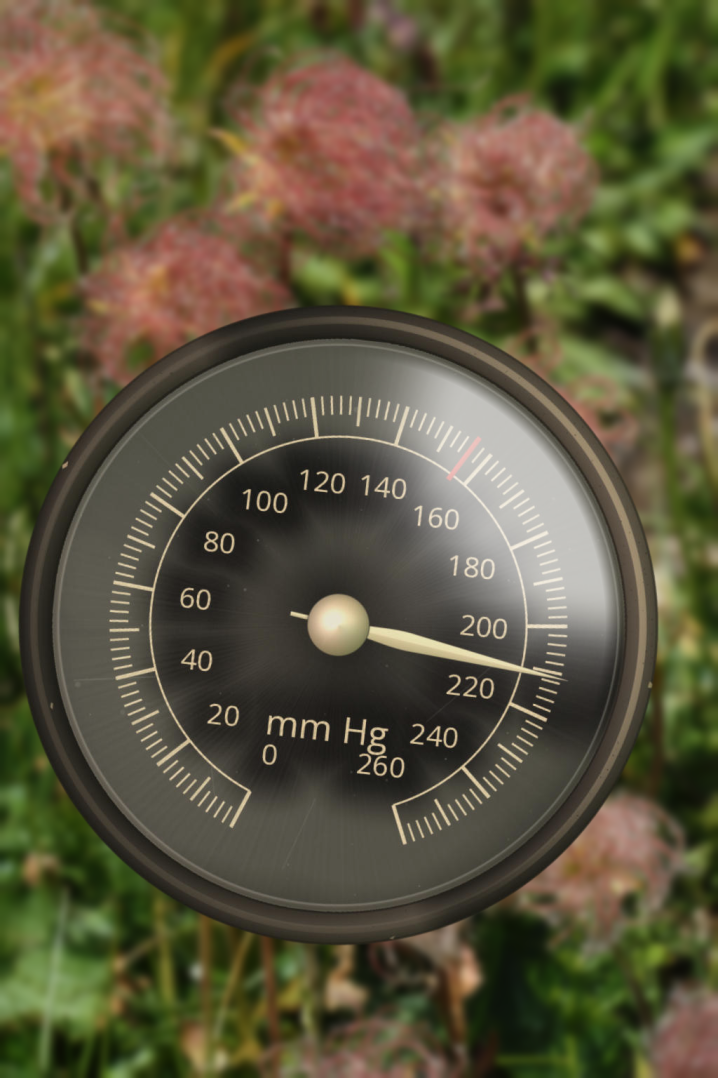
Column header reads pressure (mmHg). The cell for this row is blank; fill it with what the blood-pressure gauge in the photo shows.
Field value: 211 mmHg
